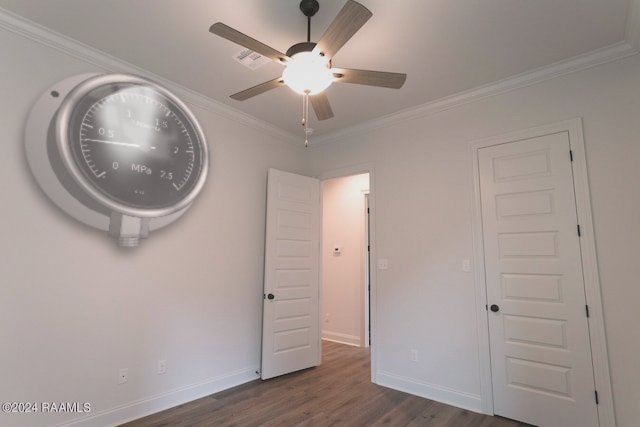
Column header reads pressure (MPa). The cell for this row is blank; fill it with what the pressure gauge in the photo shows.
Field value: 0.35 MPa
